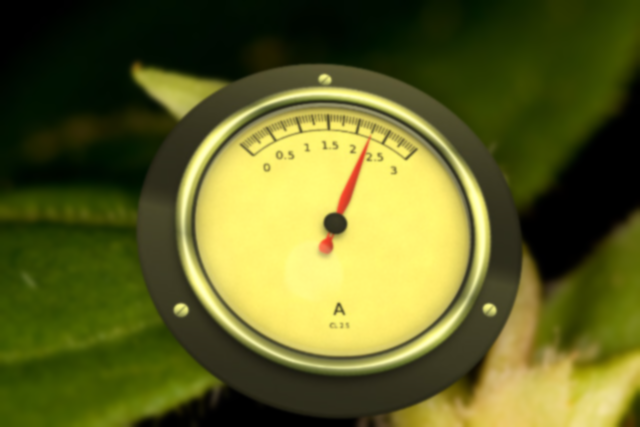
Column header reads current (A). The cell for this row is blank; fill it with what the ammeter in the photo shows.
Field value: 2.25 A
